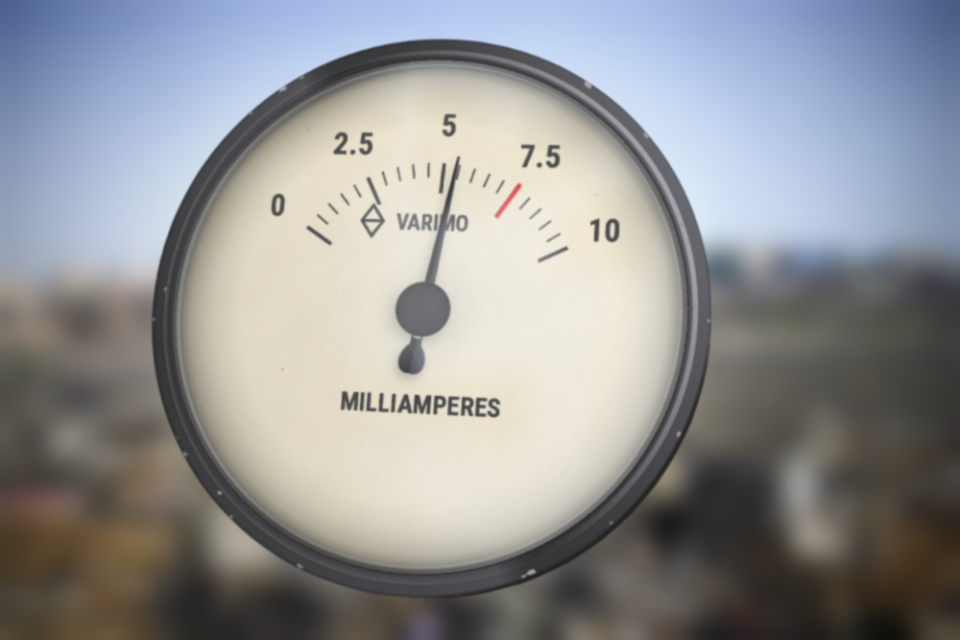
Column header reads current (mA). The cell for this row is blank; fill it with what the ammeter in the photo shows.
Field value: 5.5 mA
